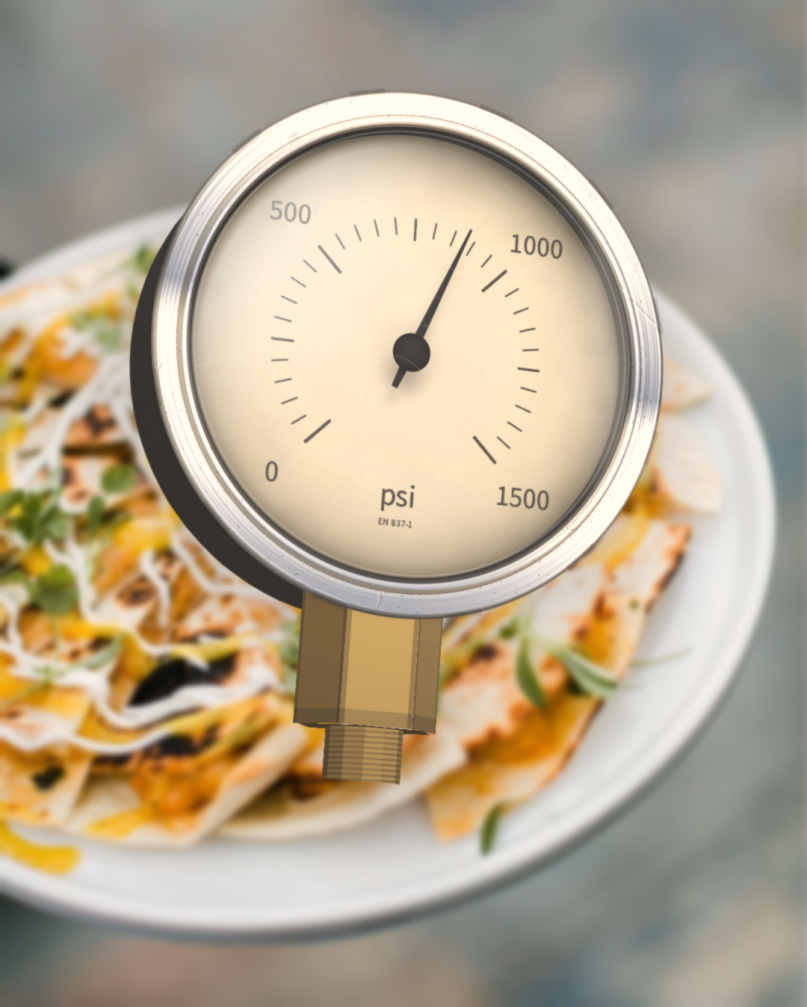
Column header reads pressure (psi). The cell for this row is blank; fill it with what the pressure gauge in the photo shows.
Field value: 875 psi
